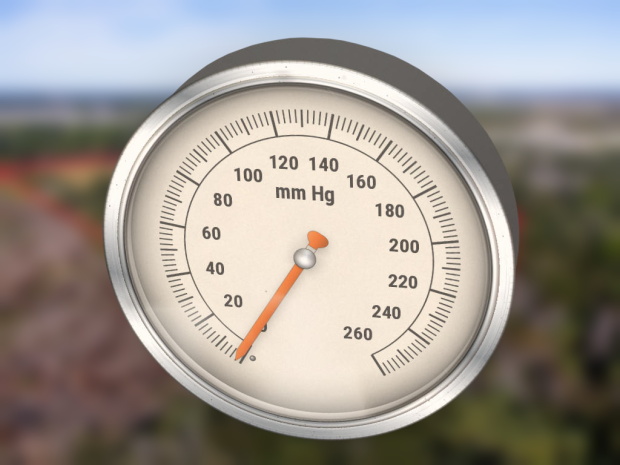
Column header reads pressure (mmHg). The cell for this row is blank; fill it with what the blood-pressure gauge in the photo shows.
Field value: 2 mmHg
